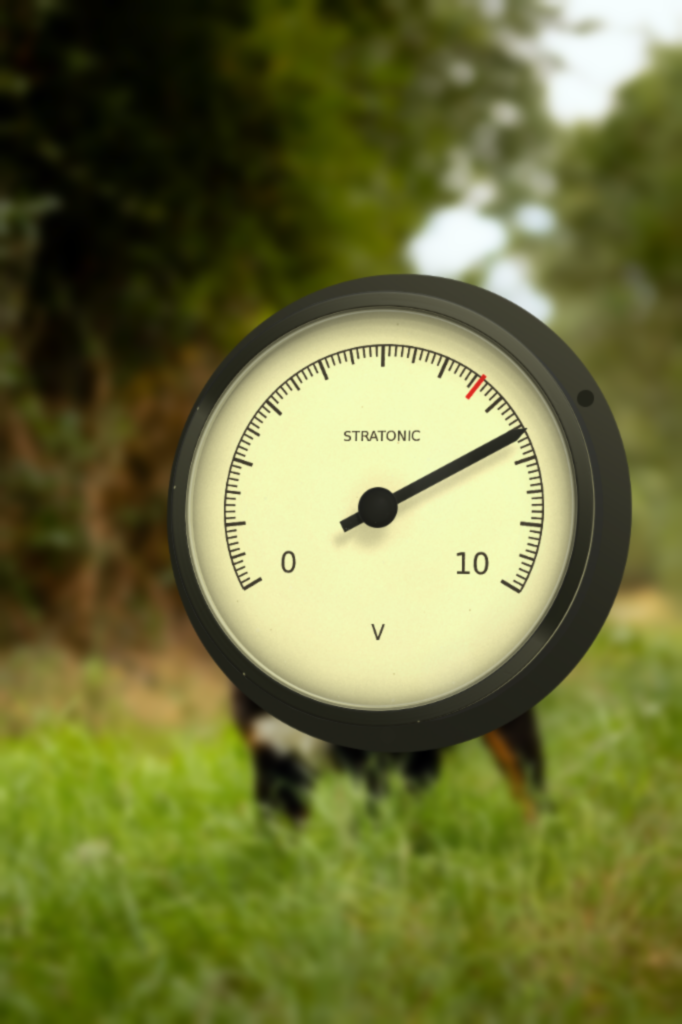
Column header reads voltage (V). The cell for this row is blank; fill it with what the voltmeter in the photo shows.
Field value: 7.6 V
